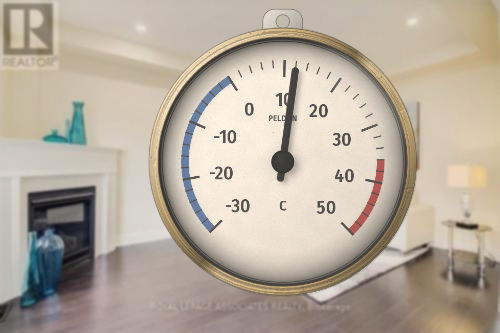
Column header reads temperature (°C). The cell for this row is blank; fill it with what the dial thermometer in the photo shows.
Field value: 12 °C
